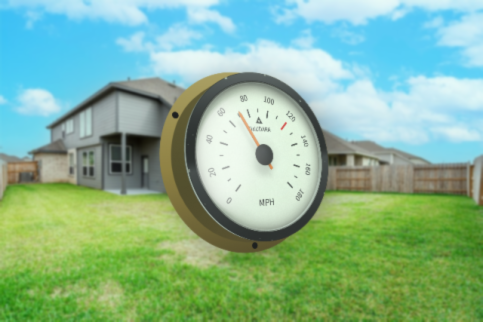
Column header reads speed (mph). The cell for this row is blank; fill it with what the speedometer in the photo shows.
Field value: 70 mph
